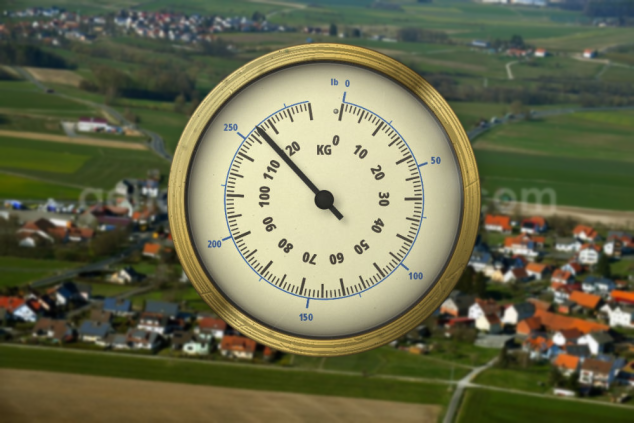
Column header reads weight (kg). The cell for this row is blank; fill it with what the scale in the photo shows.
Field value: 117 kg
